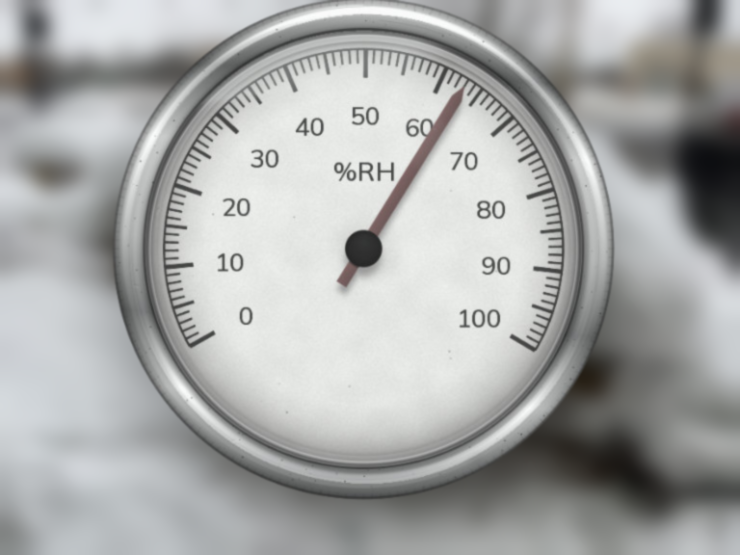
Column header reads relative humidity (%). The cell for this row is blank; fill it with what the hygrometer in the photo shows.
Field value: 63 %
